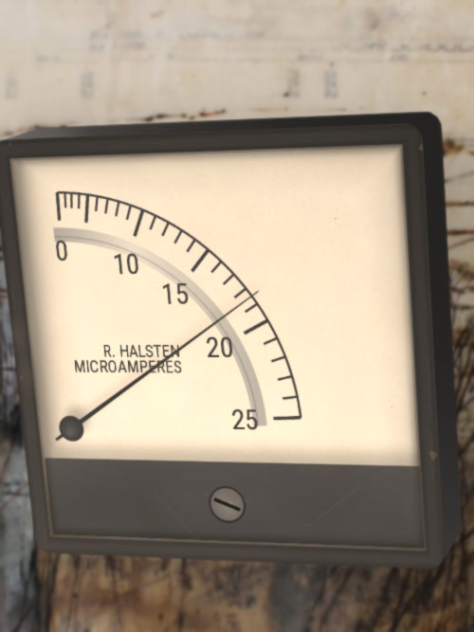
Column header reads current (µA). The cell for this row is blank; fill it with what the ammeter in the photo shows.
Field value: 18.5 µA
